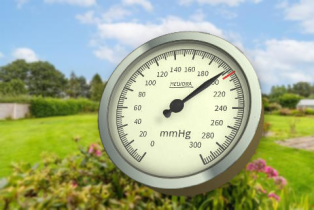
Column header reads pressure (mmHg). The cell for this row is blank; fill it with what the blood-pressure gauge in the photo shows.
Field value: 200 mmHg
